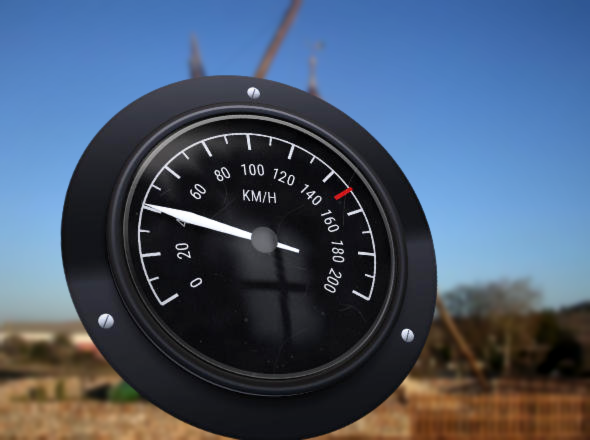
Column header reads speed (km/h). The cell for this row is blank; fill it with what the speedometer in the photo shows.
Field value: 40 km/h
